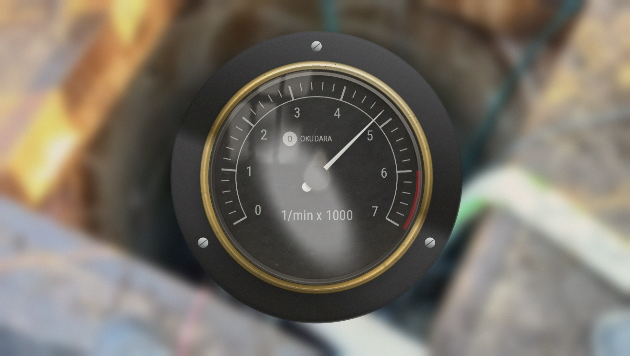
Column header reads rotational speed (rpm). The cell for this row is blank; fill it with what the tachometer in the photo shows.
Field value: 4800 rpm
